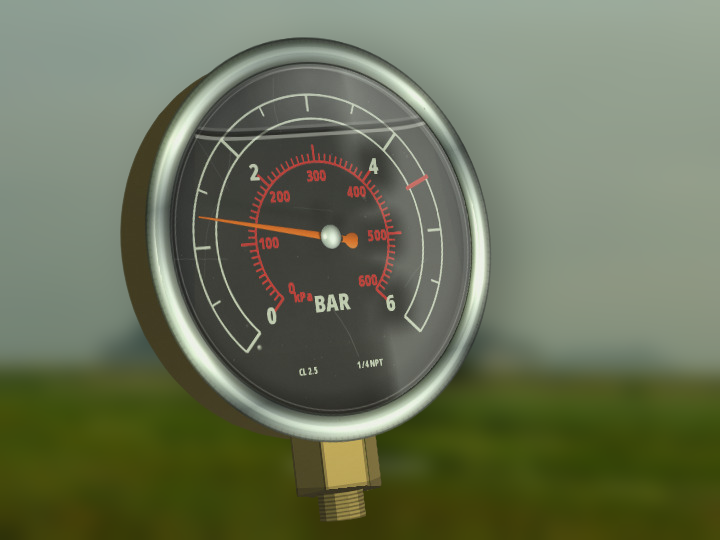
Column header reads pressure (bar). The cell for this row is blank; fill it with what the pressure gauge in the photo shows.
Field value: 1.25 bar
